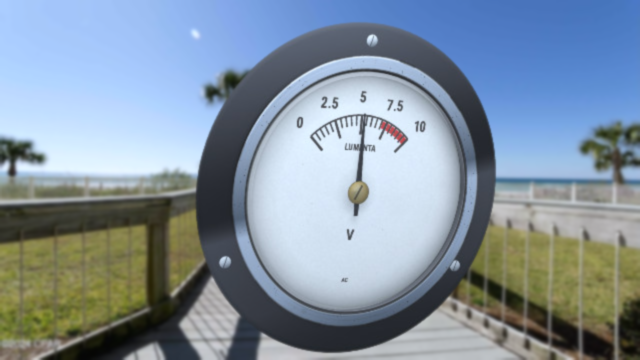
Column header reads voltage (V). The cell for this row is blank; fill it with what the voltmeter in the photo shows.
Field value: 5 V
